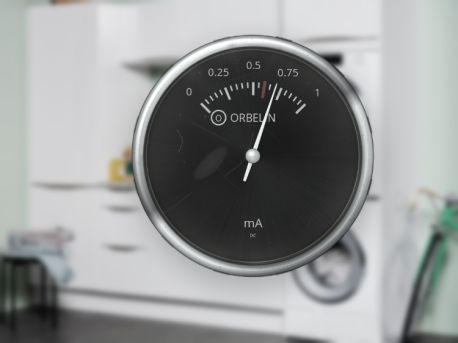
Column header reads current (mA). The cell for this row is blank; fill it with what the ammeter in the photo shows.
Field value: 0.7 mA
